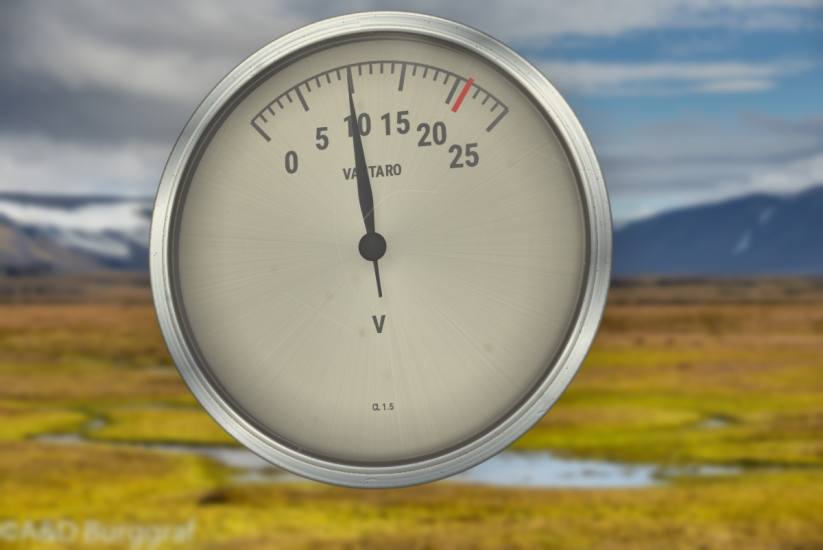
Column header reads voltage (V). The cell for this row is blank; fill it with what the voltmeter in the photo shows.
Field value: 10 V
